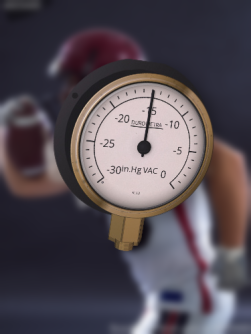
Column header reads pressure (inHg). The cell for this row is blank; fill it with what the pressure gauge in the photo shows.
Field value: -15 inHg
